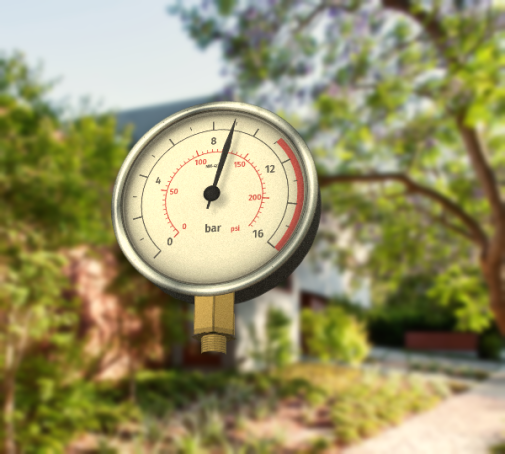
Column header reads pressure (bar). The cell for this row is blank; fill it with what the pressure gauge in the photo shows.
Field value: 9 bar
